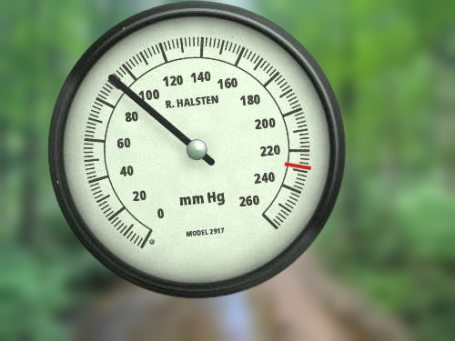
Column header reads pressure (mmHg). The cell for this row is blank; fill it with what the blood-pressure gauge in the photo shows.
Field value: 92 mmHg
